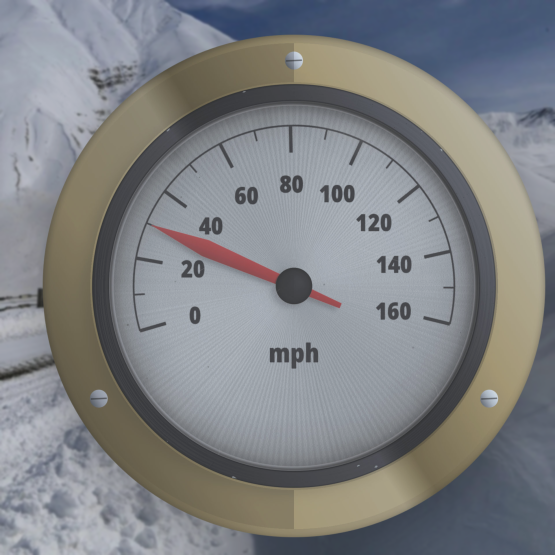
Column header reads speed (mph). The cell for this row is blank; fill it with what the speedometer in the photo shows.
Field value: 30 mph
